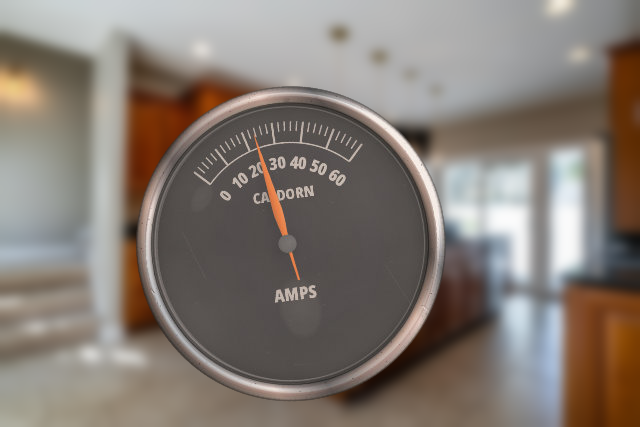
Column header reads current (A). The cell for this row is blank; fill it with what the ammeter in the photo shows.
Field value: 24 A
